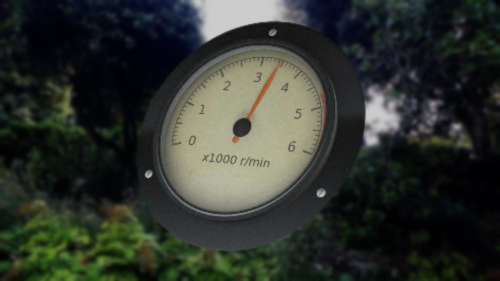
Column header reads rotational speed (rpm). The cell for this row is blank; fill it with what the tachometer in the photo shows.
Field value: 3500 rpm
